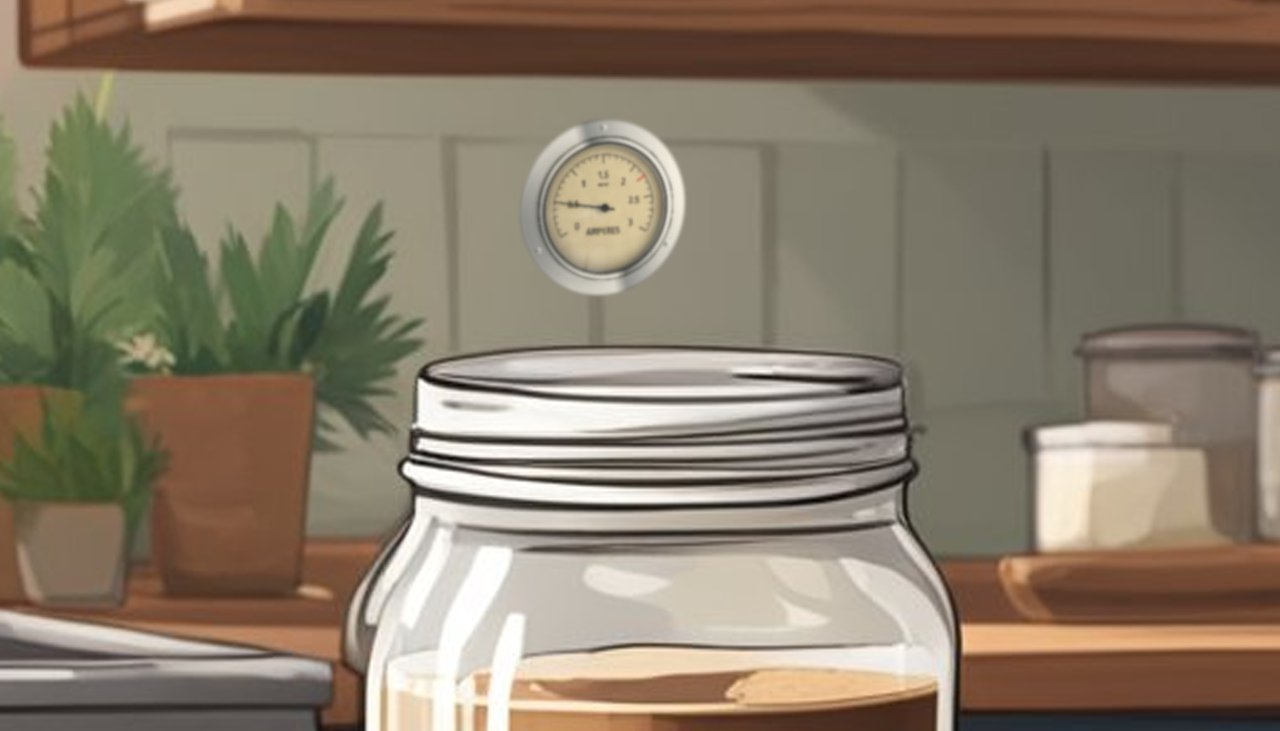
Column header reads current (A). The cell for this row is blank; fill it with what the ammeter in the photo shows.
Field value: 0.5 A
